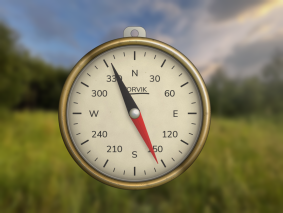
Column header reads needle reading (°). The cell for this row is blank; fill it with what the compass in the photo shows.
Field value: 155 °
